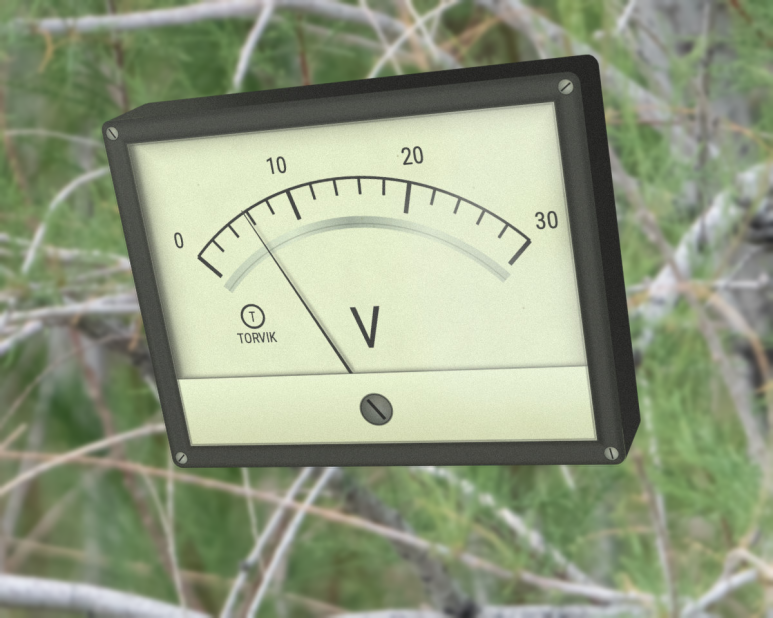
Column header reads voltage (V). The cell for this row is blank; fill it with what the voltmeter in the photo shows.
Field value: 6 V
